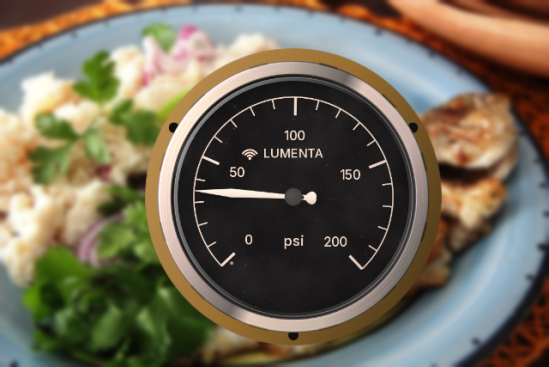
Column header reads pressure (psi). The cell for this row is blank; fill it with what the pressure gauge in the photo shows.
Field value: 35 psi
